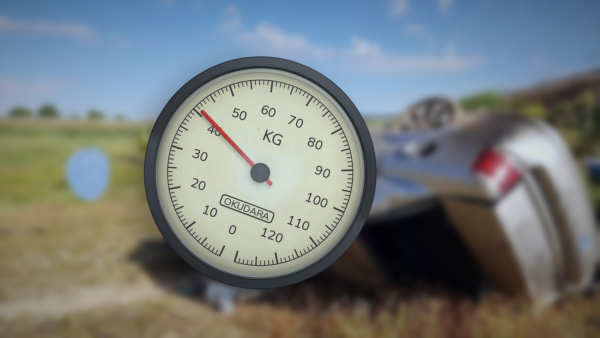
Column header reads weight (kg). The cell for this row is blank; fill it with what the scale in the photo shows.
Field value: 41 kg
